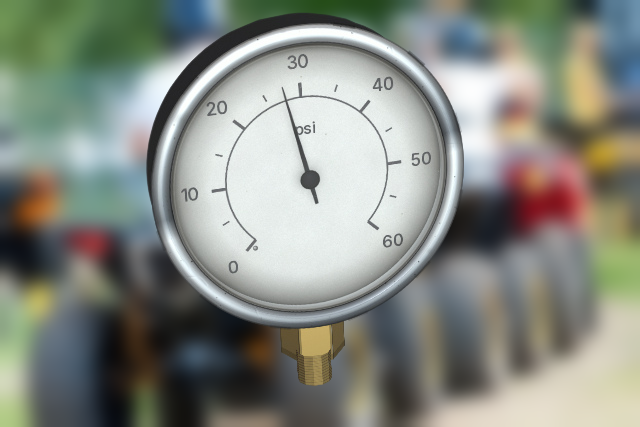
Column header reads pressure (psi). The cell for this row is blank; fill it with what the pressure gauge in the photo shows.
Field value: 27.5 psi
